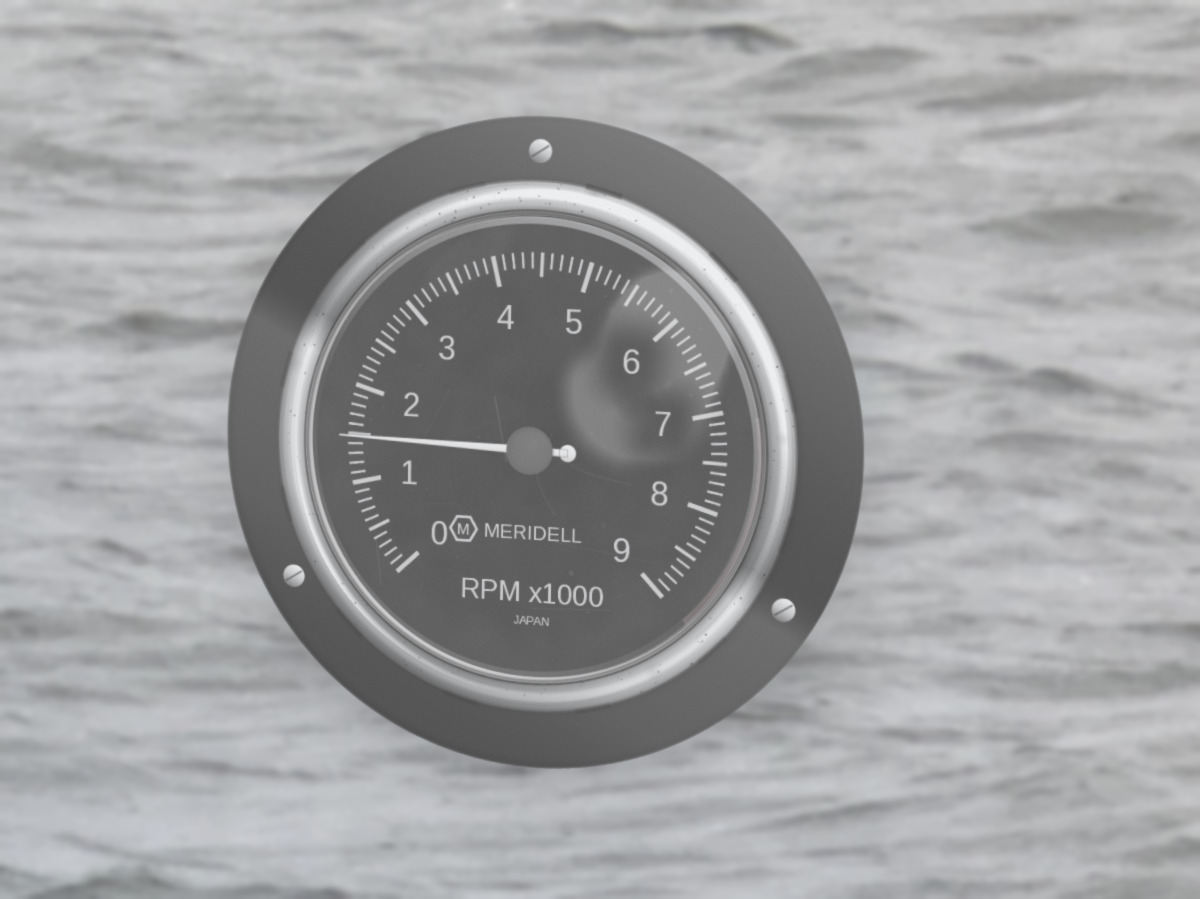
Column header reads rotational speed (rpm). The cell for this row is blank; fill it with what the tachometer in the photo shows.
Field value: 1500 rpm
